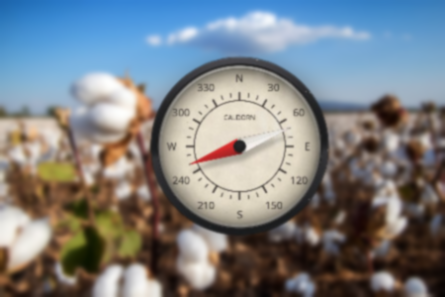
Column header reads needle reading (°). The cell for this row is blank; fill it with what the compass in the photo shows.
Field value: 250 °
